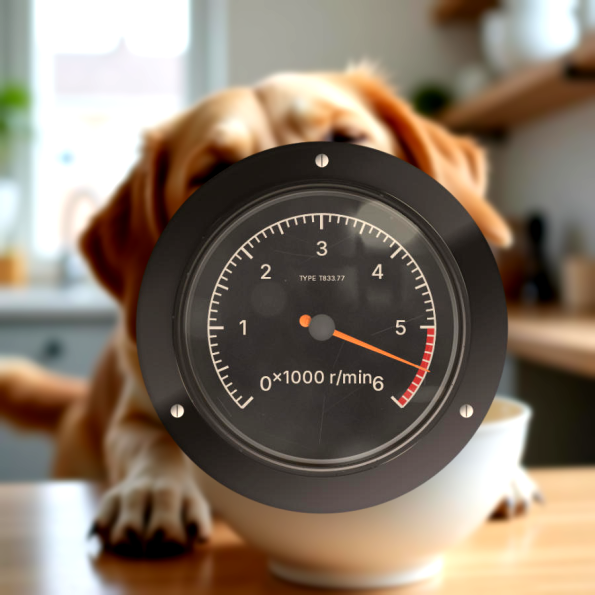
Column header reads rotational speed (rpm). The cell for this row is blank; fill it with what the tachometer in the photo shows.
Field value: 5500 rpm
